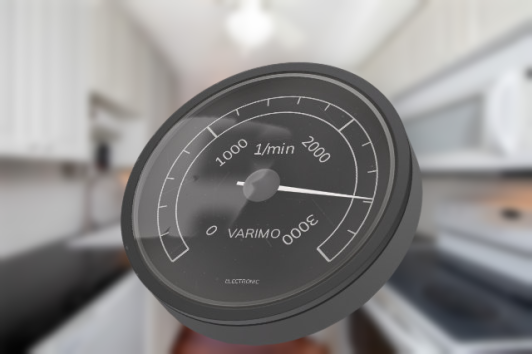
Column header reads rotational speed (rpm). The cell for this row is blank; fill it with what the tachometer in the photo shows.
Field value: 2600 rpm
